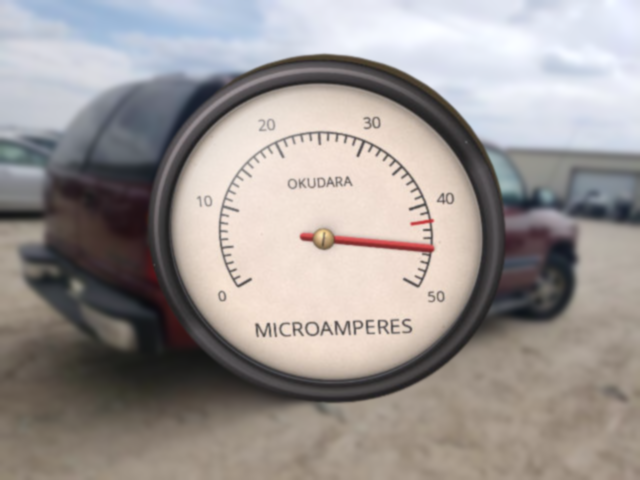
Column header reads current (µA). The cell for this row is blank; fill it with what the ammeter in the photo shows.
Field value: 45 µA
